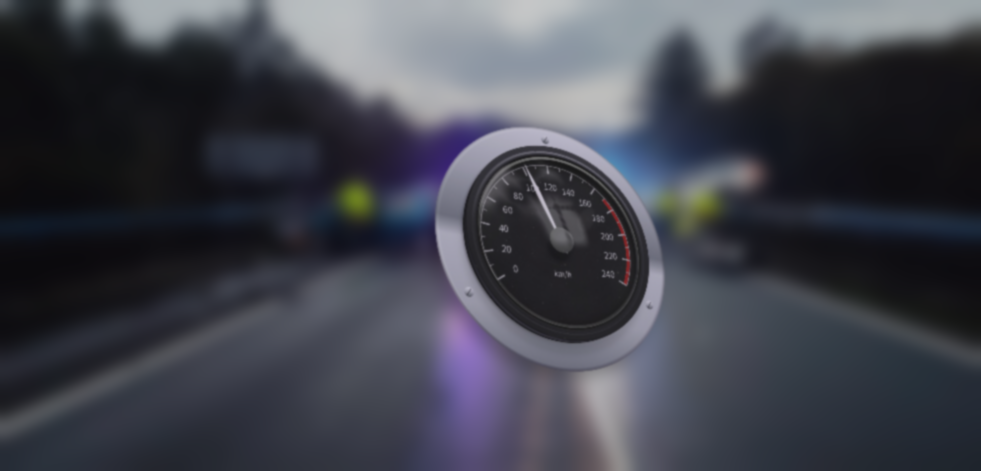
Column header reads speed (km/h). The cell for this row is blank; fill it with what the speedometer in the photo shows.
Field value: 100 km/h
